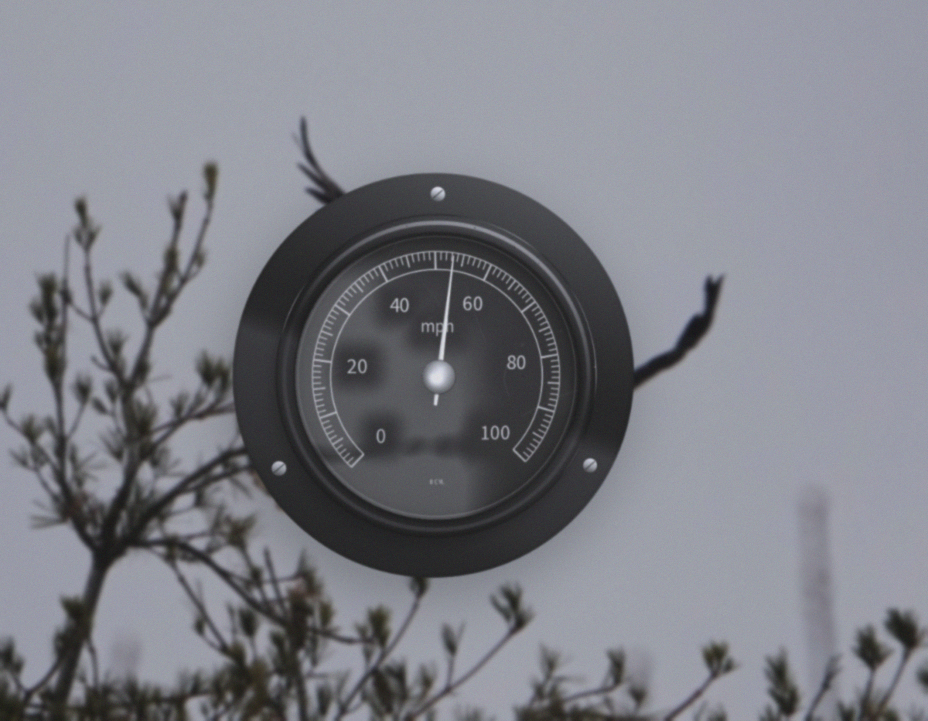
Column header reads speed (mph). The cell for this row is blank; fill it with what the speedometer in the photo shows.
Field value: 53 mph
